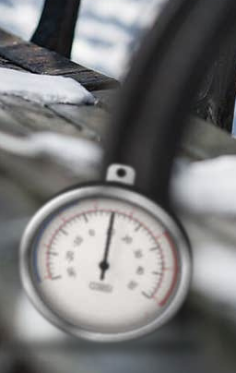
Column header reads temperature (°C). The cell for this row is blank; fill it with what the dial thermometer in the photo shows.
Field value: 10 °C
